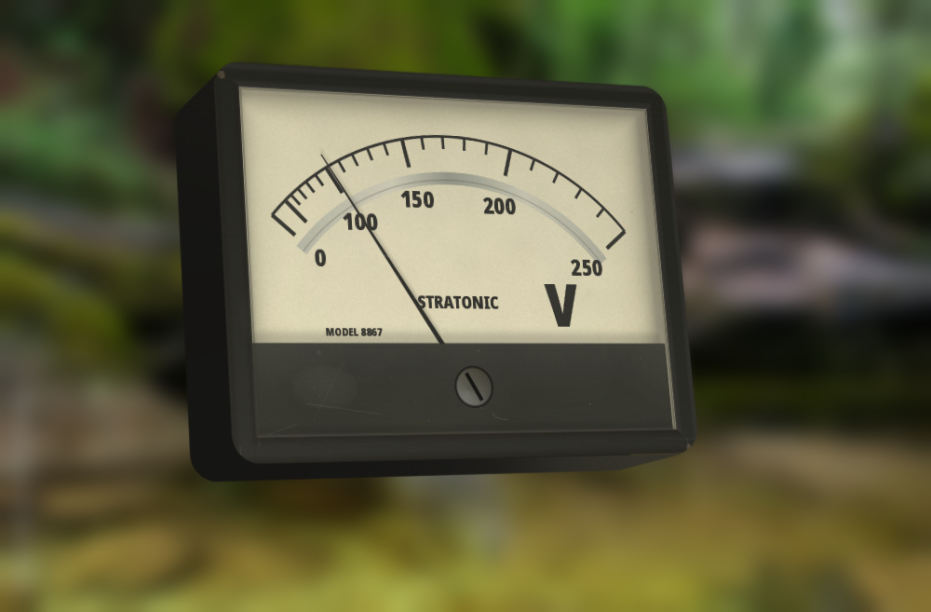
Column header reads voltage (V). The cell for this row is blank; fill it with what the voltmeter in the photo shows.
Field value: 100 V
